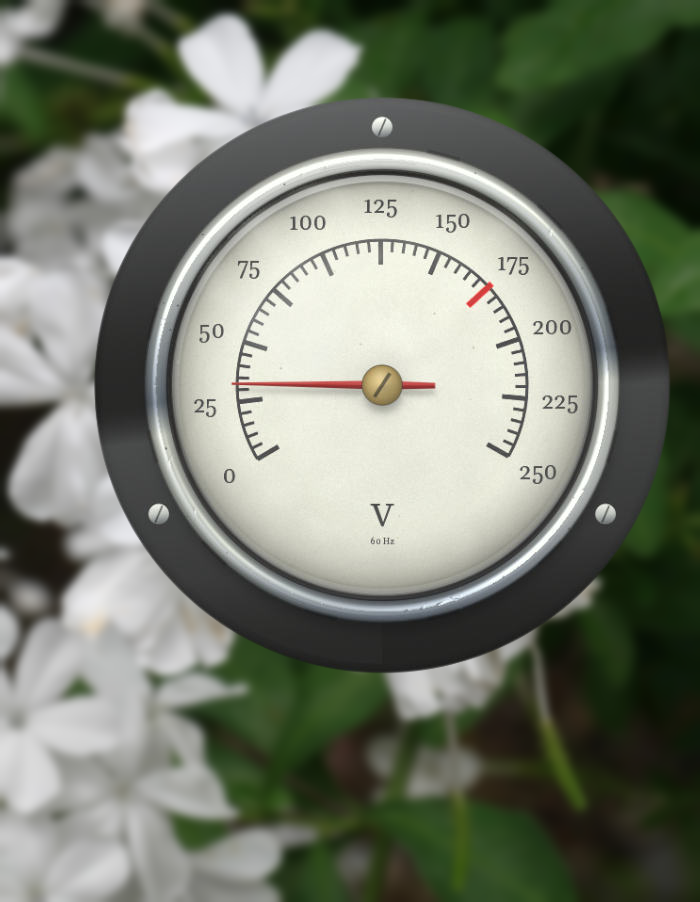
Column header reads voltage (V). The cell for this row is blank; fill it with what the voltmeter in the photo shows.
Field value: 32.5 V
